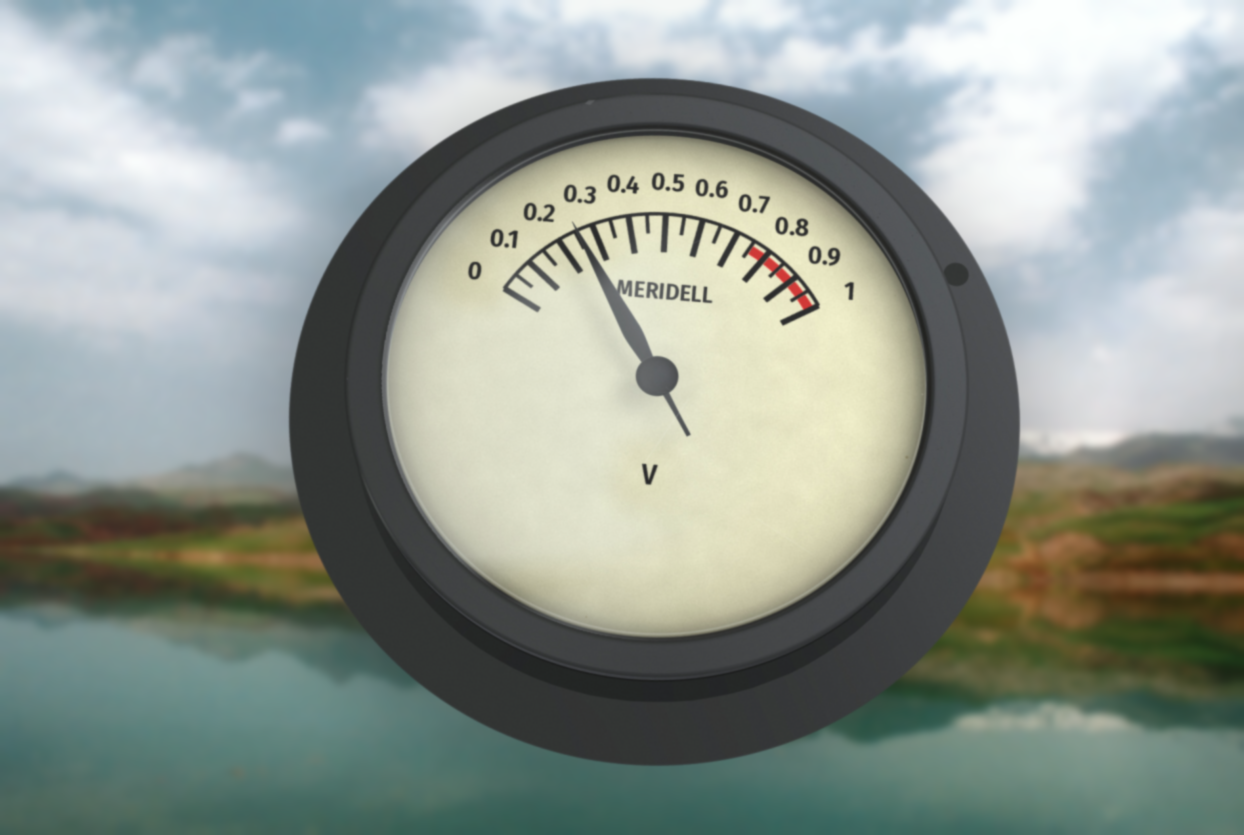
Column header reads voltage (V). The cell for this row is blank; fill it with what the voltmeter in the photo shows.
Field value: 0.25 V
